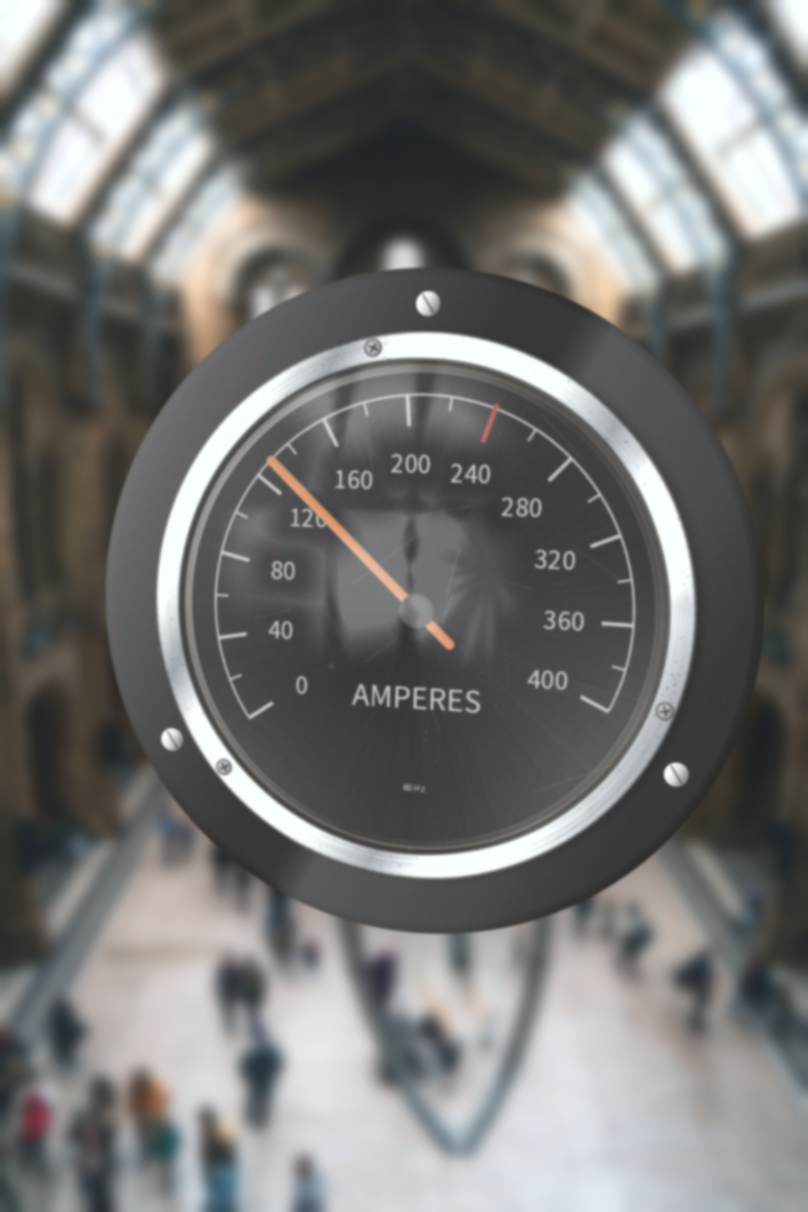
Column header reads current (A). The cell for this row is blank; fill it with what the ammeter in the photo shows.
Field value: 130 A
